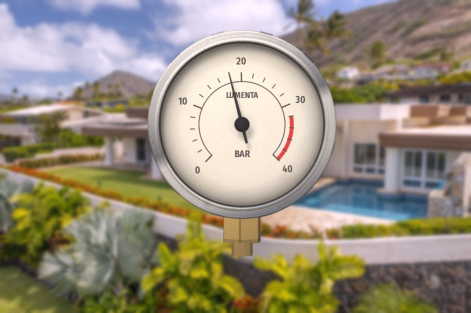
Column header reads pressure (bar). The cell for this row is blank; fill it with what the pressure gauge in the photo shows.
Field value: 18 bar
